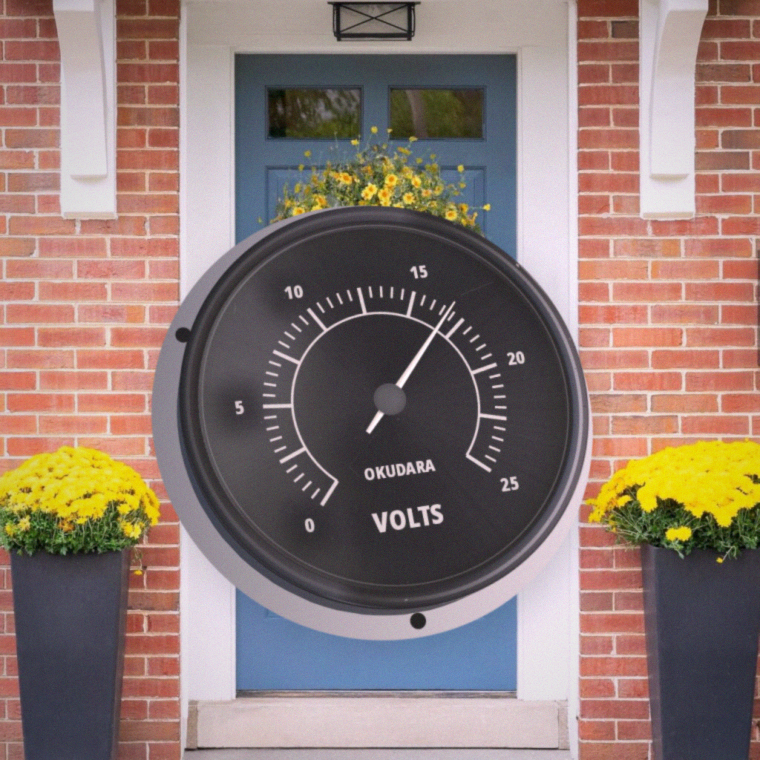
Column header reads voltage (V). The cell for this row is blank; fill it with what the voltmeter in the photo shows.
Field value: 16.75 V
